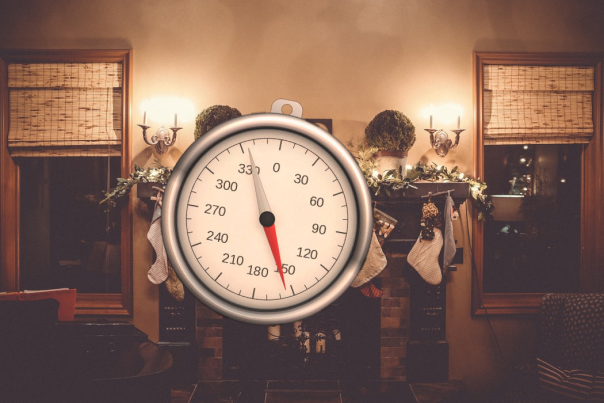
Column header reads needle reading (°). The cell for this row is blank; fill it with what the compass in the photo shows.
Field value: 155 °
